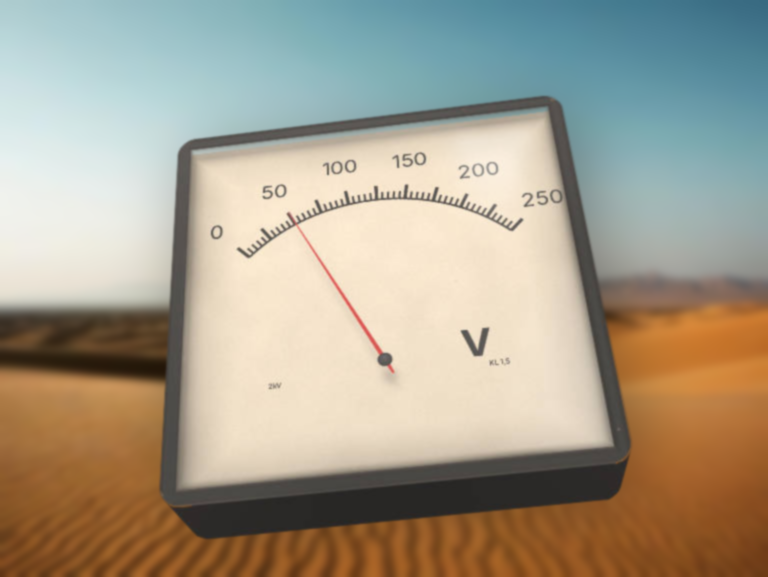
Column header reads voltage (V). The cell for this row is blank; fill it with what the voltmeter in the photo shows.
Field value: 50 V
